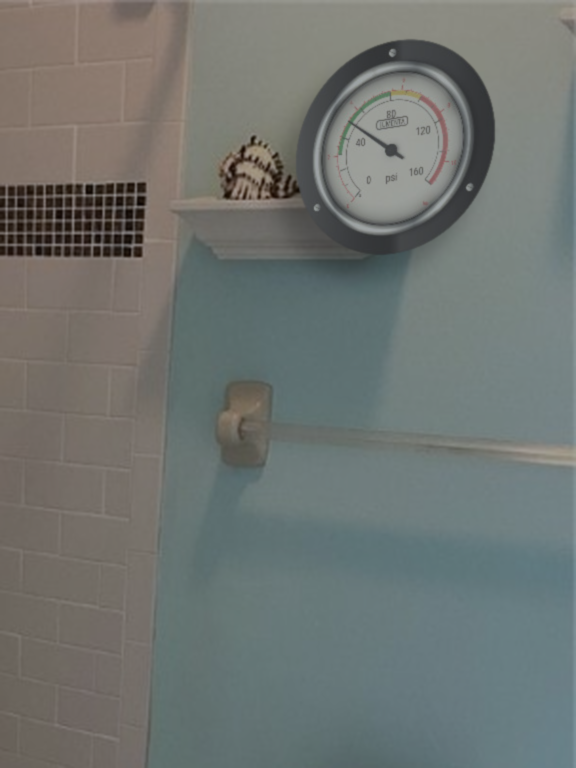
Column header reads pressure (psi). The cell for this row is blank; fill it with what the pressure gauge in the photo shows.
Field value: 50 psi
